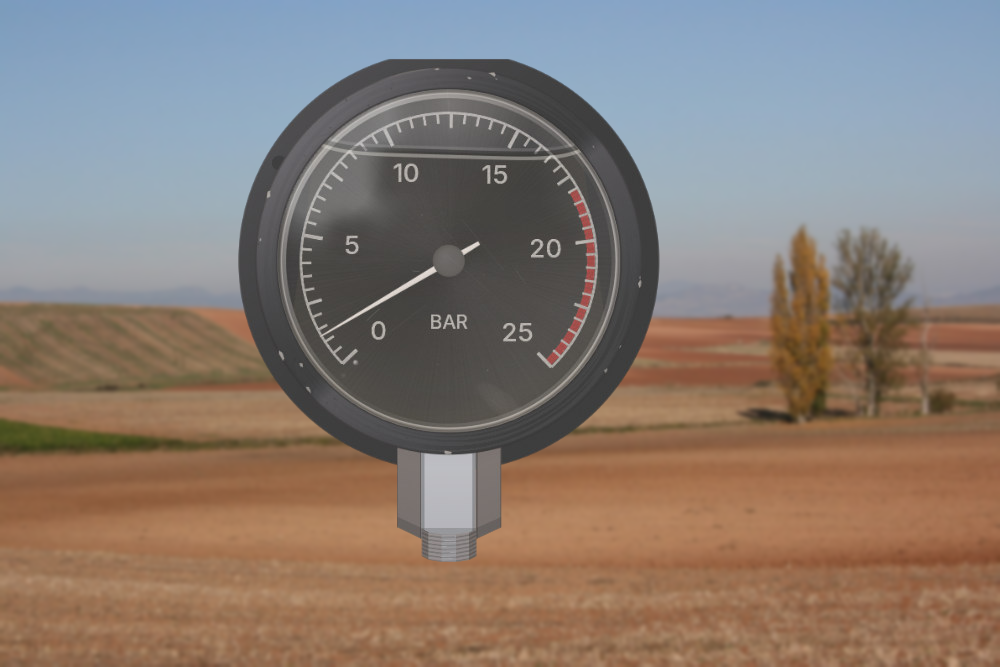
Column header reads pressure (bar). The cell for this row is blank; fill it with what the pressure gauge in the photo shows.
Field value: 1.25 bar
